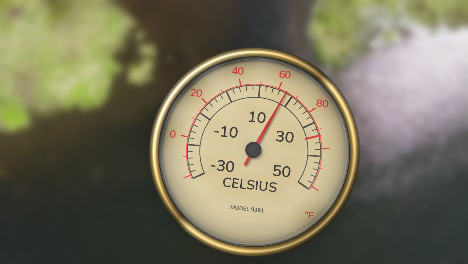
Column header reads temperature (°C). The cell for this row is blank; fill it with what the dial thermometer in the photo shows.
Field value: 18 °C
